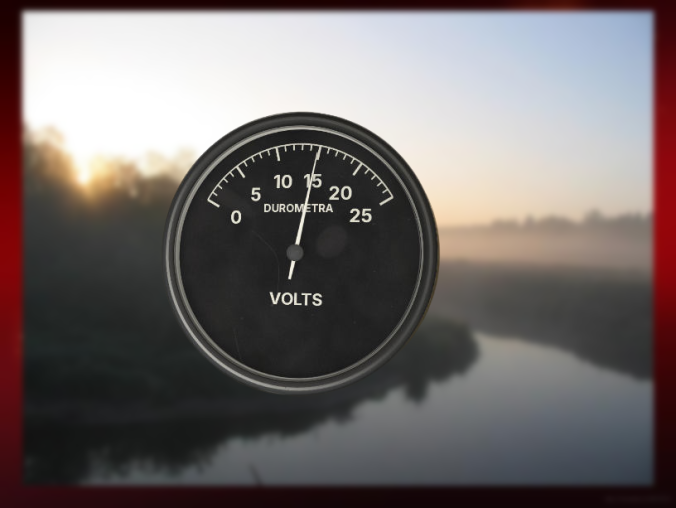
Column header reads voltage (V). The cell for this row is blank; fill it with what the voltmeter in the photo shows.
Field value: 15 V
